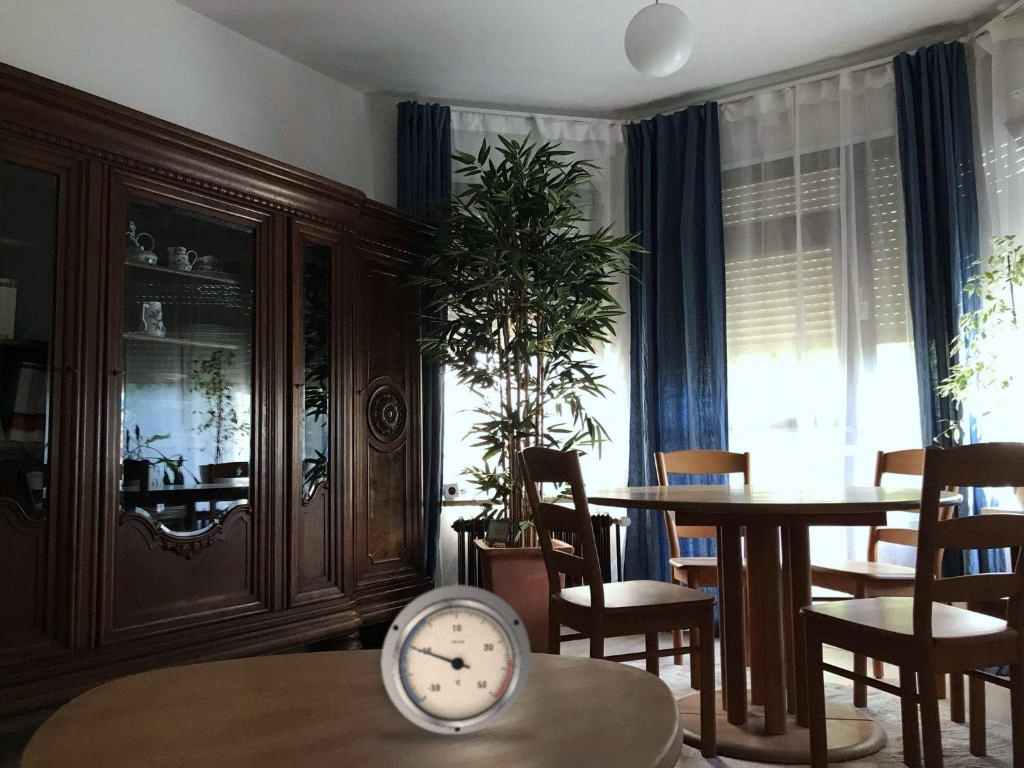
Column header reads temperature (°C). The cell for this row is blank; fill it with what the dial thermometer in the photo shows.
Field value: -10 °C
